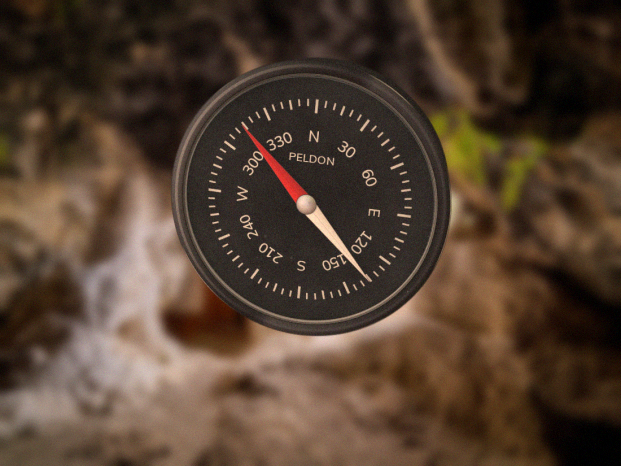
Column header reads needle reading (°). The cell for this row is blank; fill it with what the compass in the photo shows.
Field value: 315 °
